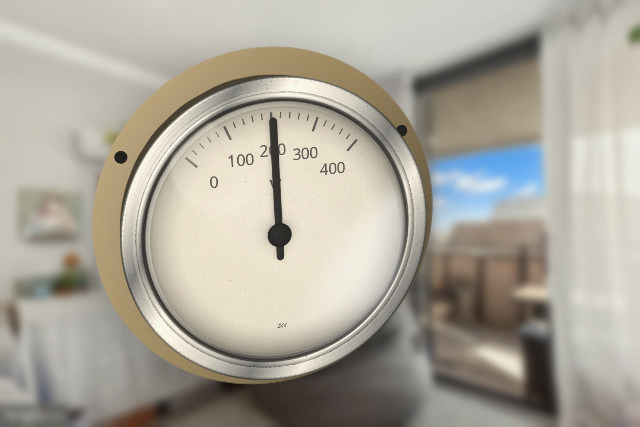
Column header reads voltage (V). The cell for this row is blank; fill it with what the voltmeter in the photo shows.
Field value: 200 V
